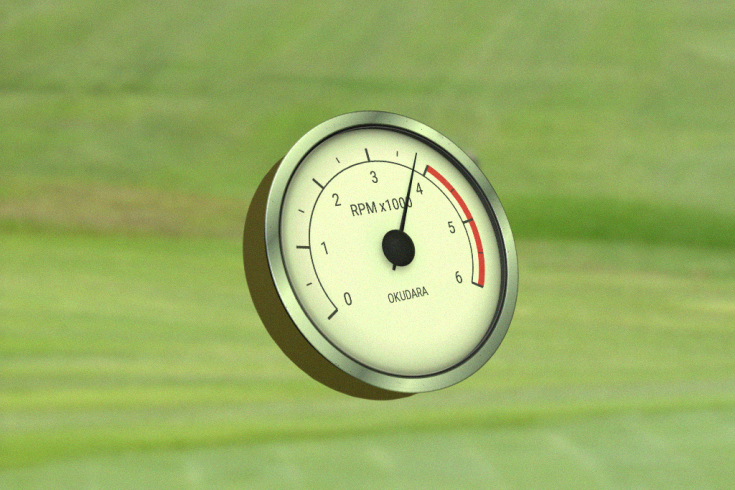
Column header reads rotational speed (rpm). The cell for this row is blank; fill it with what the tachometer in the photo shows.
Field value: 3750 rpm
